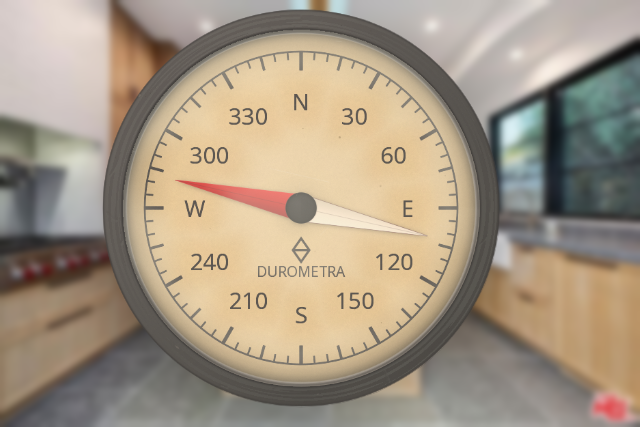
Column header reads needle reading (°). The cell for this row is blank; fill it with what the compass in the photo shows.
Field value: 282.5 °
